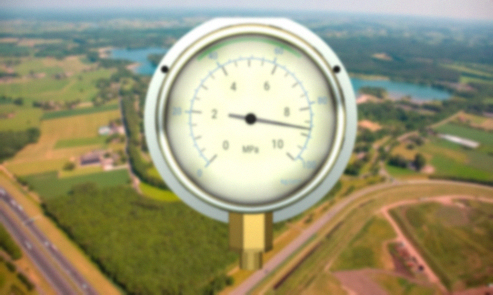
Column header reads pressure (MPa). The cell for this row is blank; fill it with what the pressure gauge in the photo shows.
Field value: 8.75 MPa
